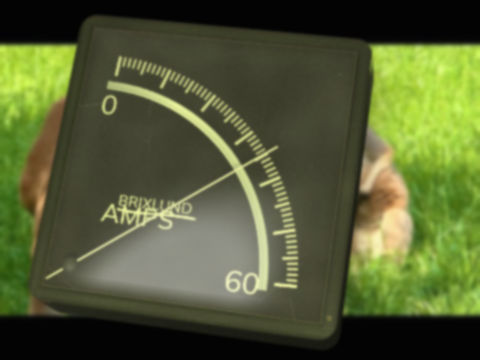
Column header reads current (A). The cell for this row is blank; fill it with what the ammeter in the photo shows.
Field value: 35 A
